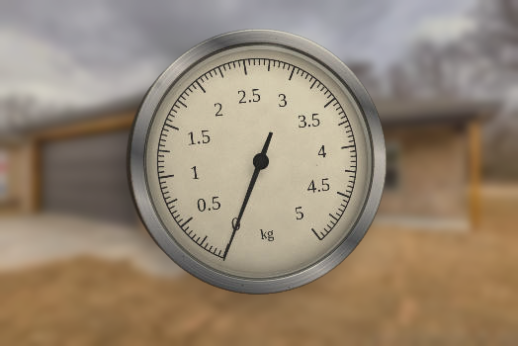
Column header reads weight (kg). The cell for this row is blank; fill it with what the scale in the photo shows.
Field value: 0 kg
